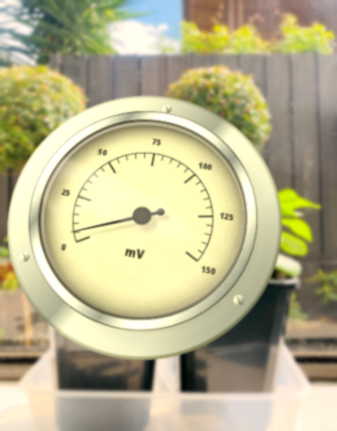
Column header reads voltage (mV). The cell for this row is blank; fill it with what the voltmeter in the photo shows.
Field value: 5 mV
